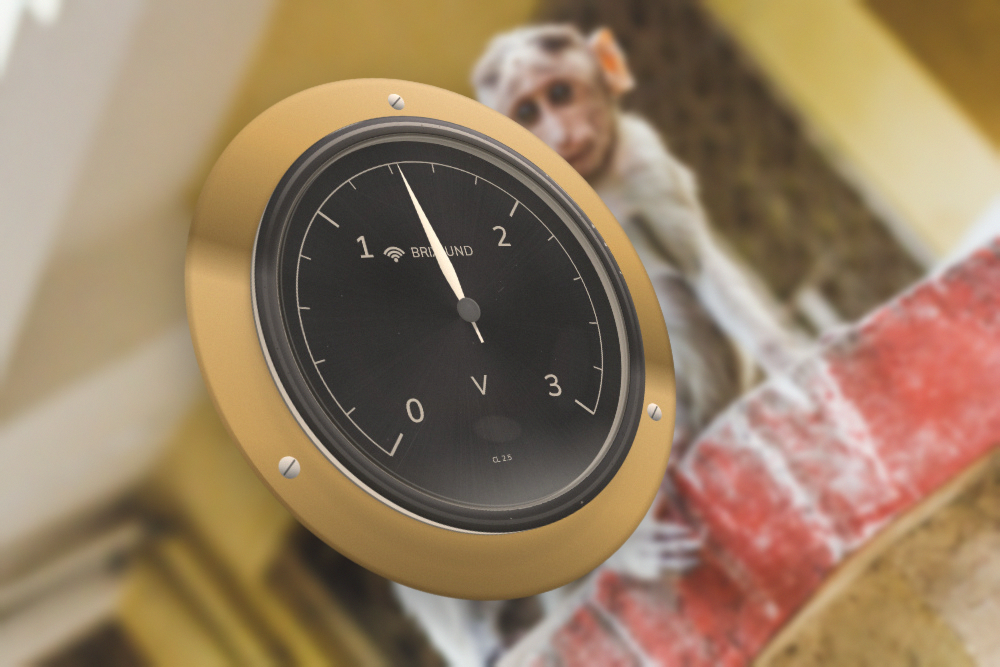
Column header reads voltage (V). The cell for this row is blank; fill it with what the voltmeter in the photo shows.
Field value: 1.4 V
